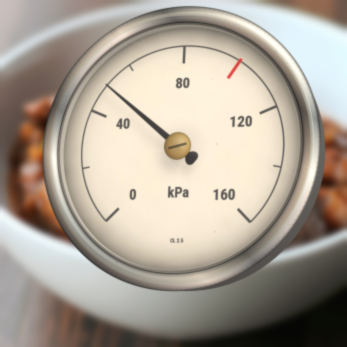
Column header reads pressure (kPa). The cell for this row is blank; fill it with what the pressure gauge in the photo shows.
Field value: 50 kPa
